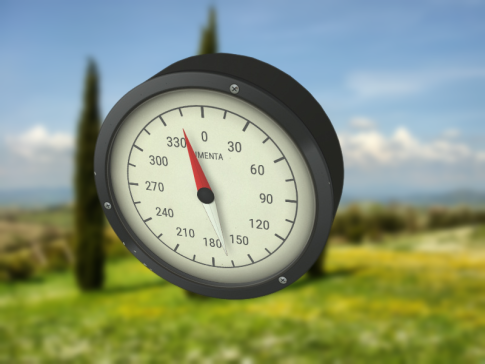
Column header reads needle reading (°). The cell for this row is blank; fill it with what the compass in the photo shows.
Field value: 345 °
